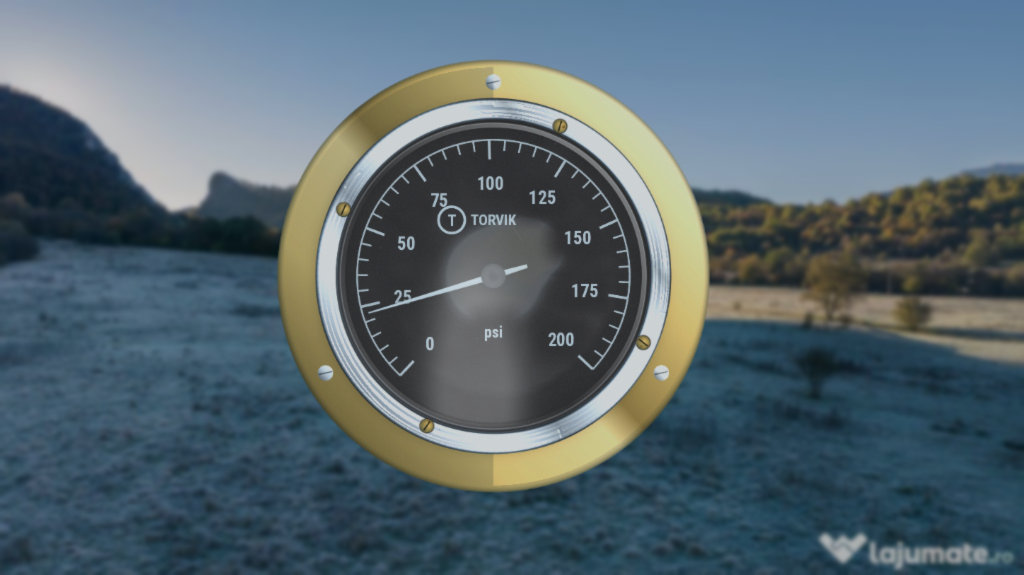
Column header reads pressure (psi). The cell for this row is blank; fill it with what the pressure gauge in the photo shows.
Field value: 22.5 psi
